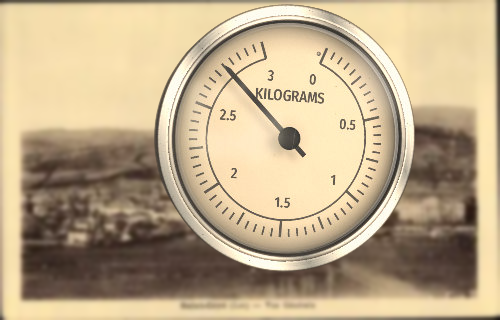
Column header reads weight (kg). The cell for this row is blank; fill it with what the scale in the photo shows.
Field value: 2.75 kg
